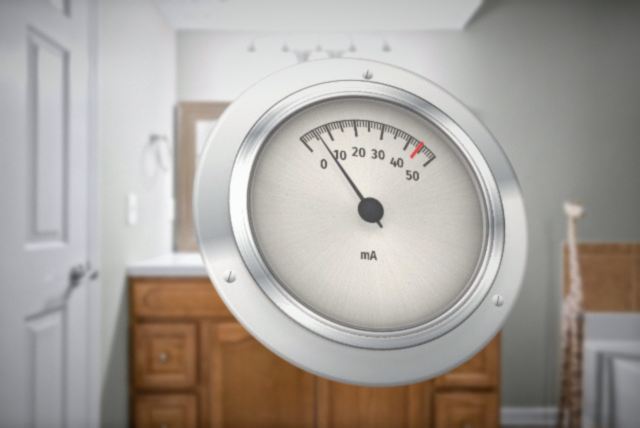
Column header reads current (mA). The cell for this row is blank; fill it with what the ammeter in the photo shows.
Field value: 5 mA
